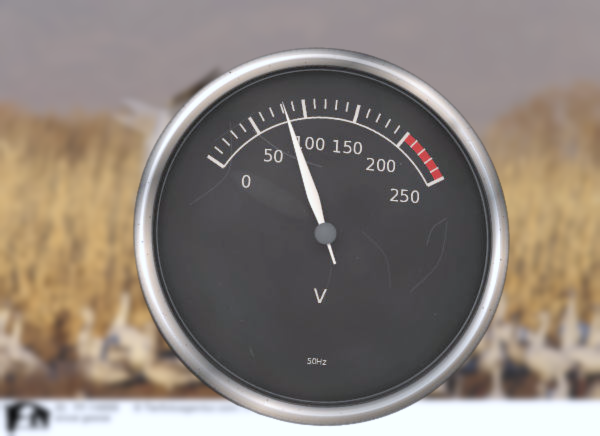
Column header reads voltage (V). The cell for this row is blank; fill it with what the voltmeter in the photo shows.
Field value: 80 V
